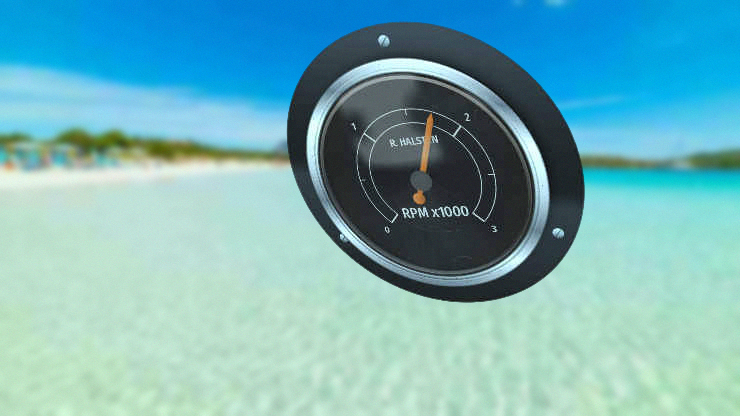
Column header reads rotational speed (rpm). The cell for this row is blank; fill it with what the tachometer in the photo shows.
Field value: 1750 rpm
